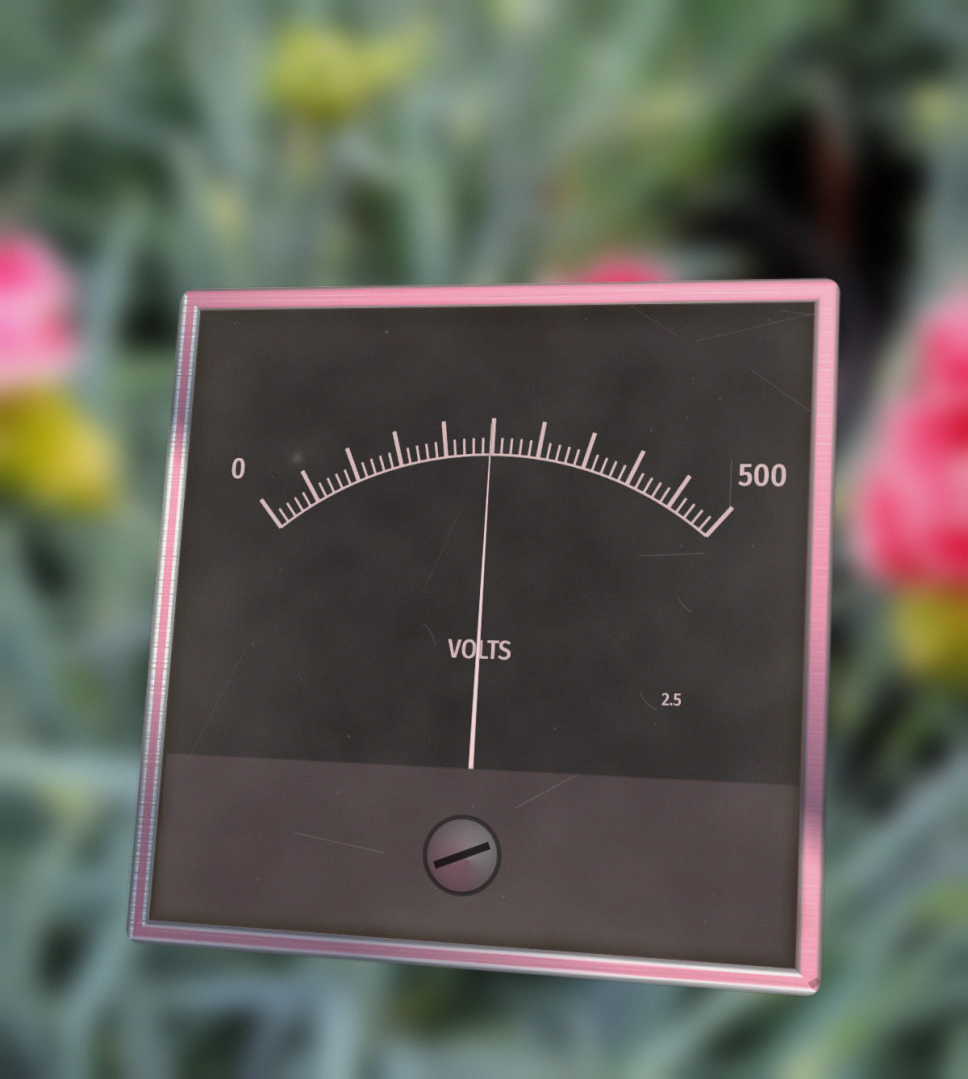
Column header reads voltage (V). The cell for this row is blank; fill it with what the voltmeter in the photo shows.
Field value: 250 V
